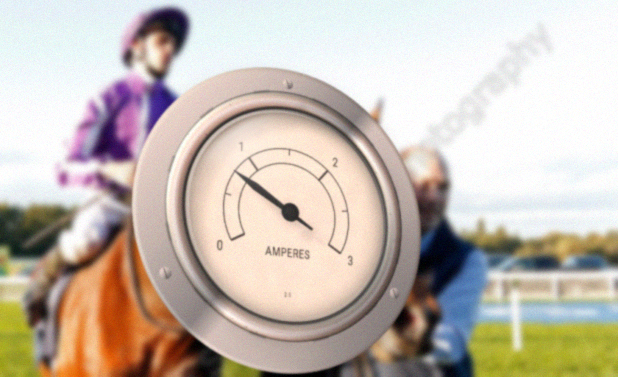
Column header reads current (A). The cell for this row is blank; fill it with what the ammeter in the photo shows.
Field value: 0.75 A
